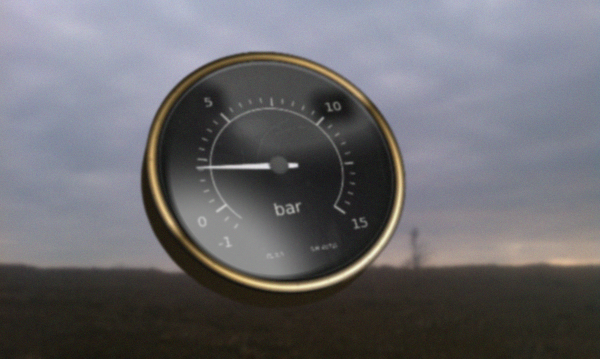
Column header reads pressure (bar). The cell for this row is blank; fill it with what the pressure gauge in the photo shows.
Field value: 2 bar
